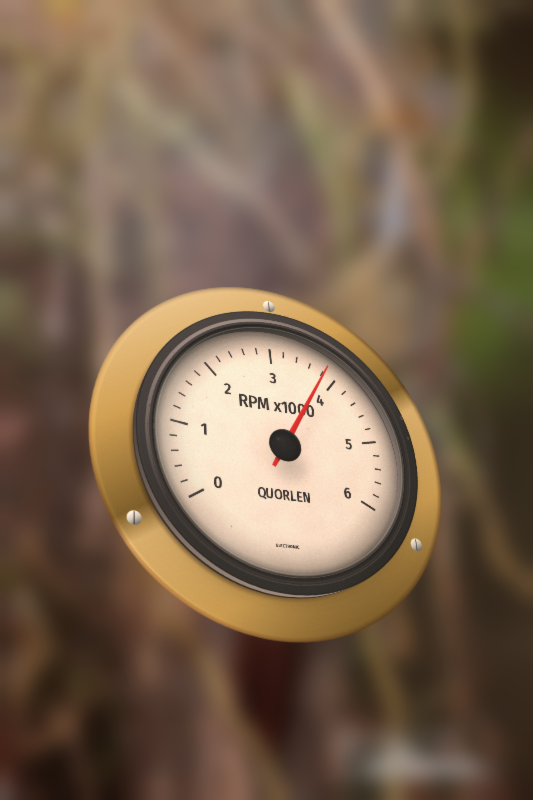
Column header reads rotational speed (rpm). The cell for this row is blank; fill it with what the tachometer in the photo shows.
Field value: 3800 rpm
